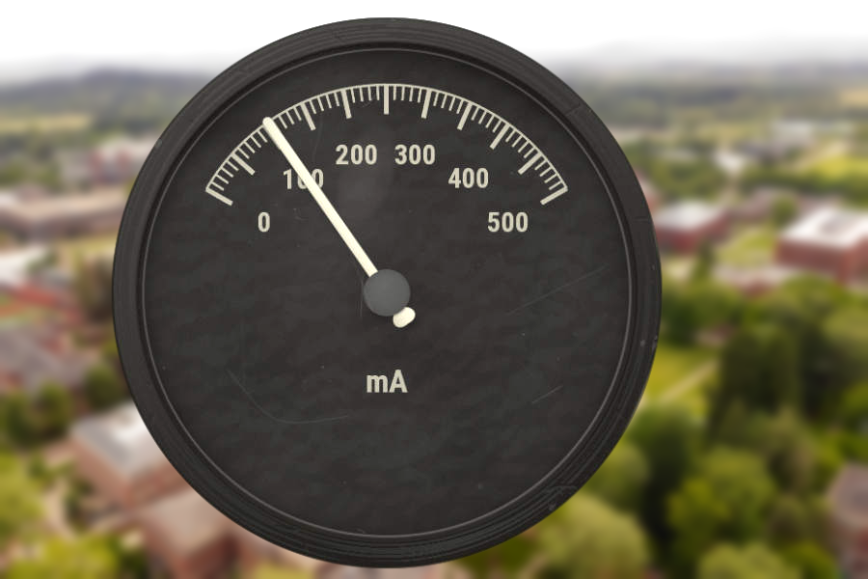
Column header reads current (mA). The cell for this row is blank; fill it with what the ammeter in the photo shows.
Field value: 105 mA
